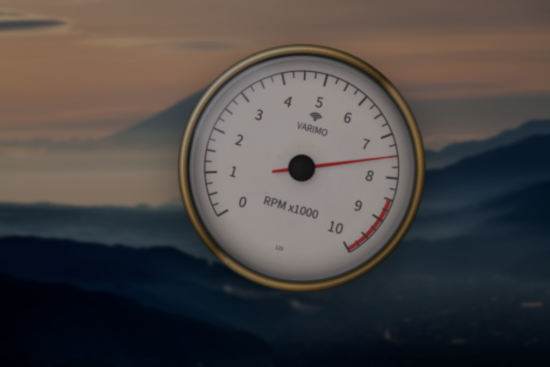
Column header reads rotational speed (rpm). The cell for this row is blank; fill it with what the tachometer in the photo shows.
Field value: 7500 rpm
